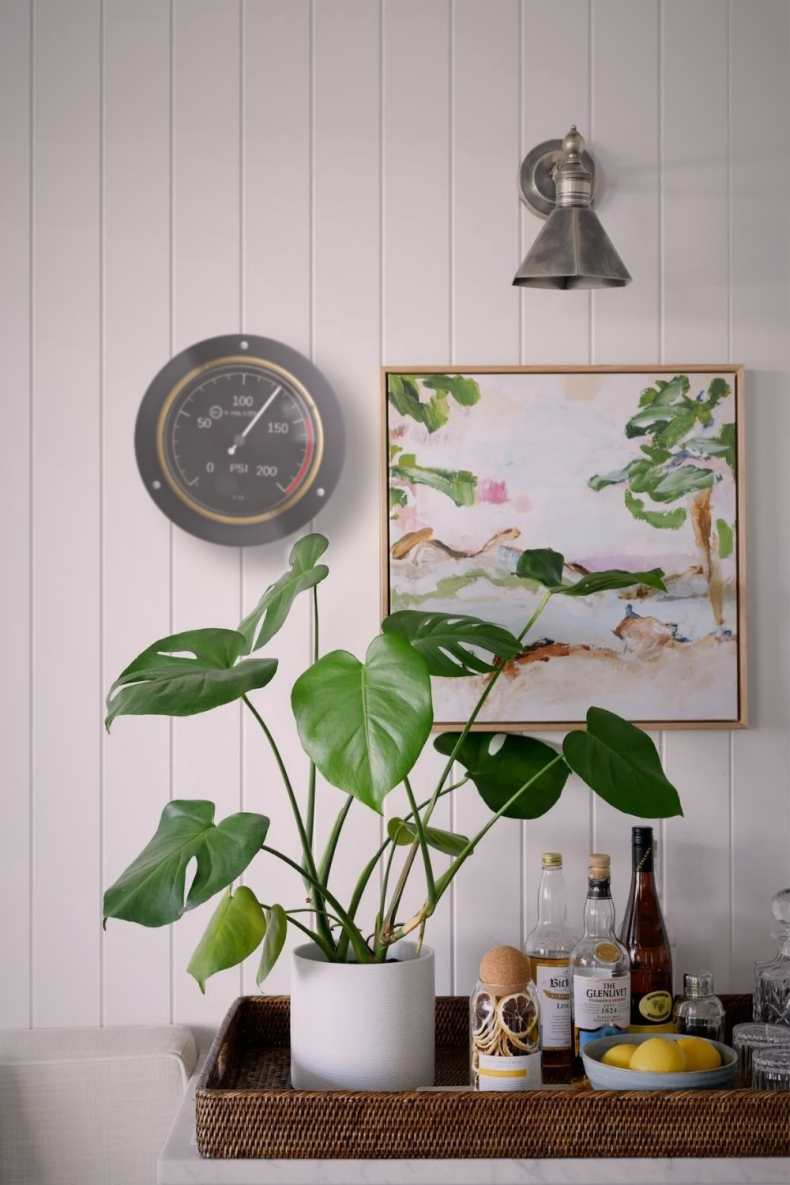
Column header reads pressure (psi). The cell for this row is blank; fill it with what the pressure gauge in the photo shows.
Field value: 125 psi
